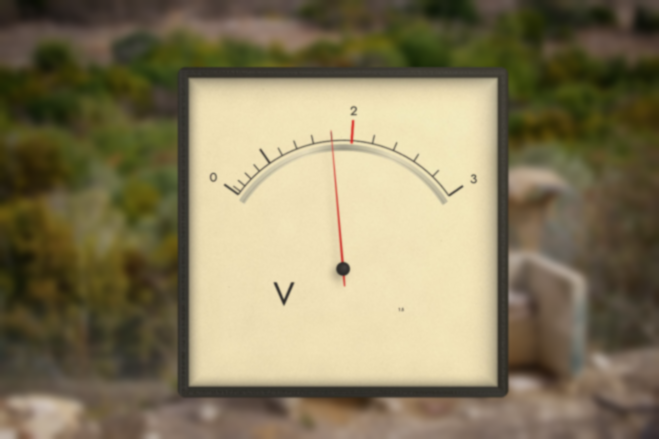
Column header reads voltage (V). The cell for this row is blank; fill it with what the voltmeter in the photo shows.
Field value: 1.8 V
